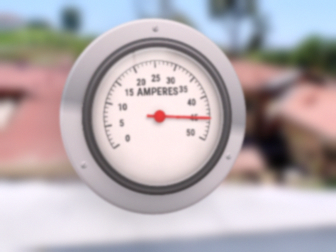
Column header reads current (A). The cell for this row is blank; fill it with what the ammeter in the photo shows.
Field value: 45 A
